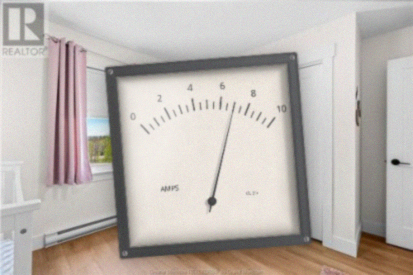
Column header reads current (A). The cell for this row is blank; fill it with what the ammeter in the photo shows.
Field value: 7 A
